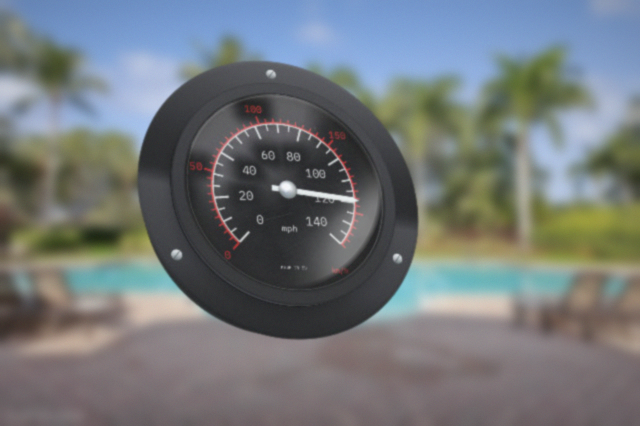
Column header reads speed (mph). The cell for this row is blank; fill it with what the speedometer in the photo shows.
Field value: 120 mph
